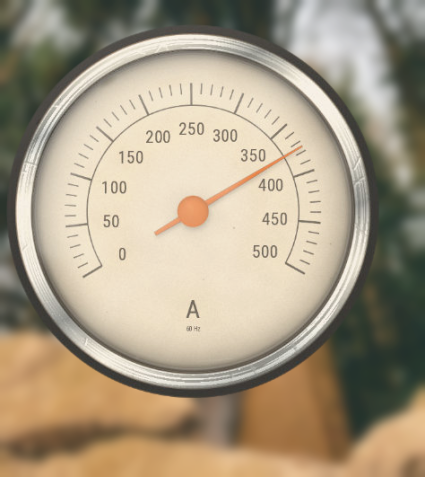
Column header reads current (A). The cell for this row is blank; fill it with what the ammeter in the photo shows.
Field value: 375 A
